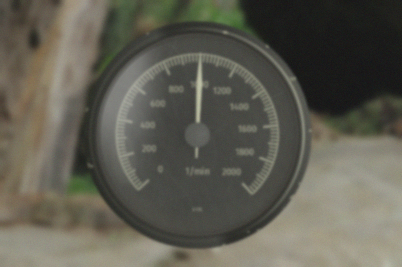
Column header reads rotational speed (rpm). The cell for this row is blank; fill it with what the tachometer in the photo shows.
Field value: 1000 rpm
